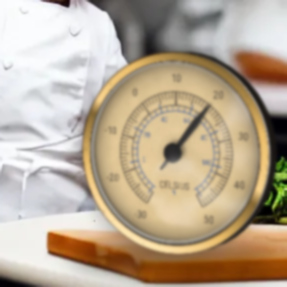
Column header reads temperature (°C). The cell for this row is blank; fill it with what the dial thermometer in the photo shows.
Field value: 20 °C
